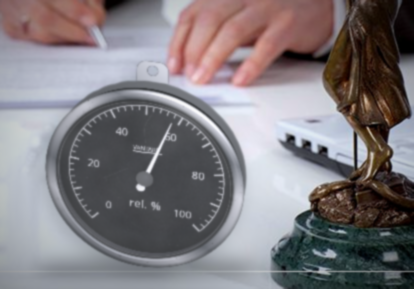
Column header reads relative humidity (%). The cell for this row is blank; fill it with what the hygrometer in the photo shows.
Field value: 58 %
